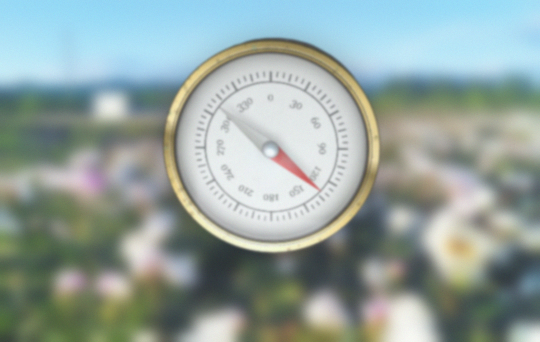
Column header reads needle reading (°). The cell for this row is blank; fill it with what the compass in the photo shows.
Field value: 130 °
